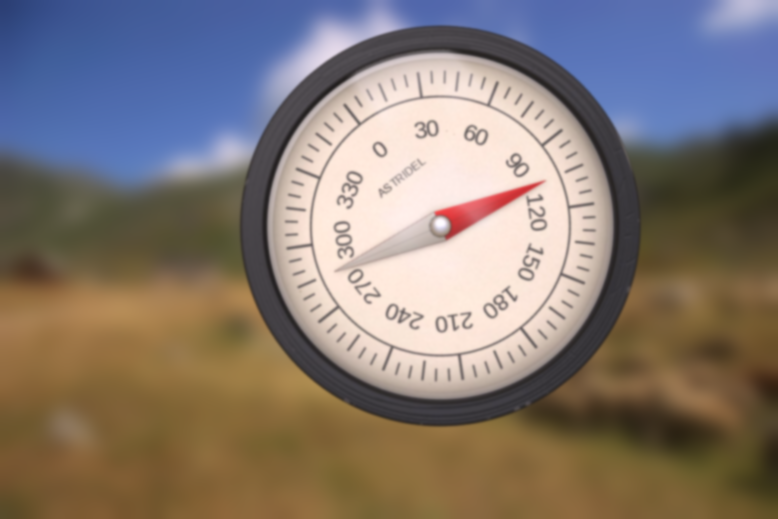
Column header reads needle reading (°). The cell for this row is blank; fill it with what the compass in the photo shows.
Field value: 105 °
